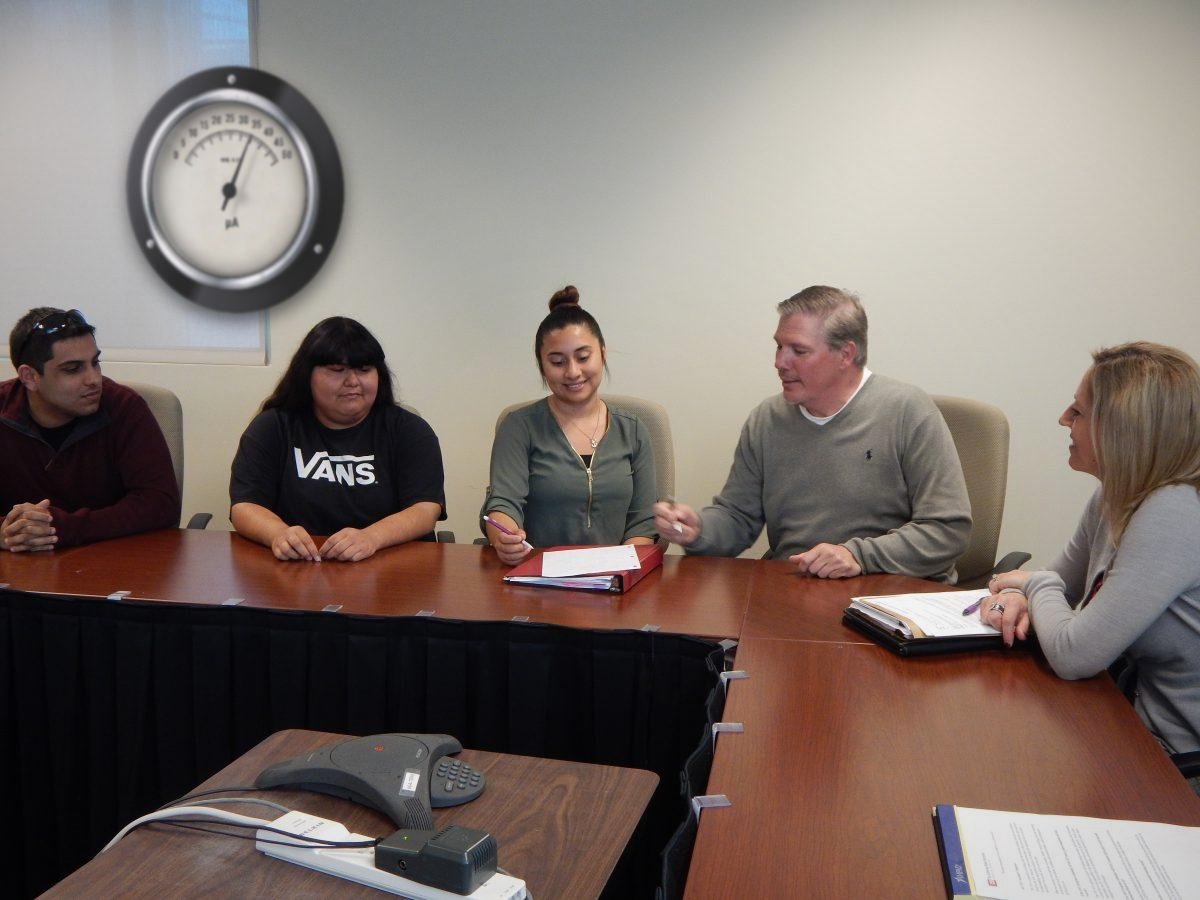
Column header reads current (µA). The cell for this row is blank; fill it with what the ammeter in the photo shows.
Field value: 35 µA
